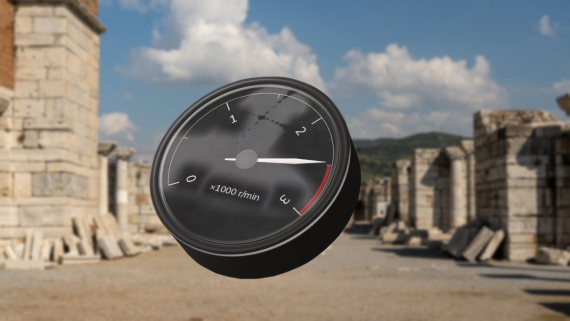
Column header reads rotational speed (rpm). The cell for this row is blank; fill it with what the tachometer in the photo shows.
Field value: 2500 rpm
